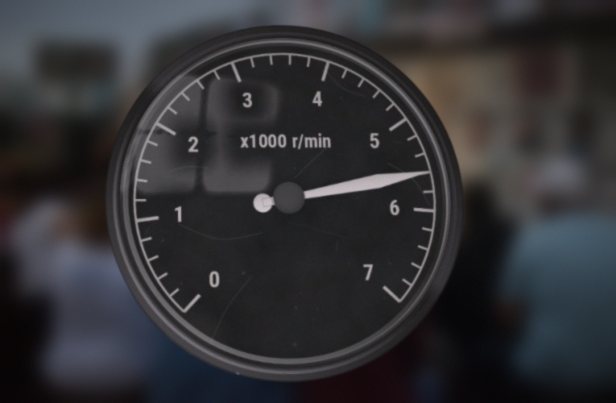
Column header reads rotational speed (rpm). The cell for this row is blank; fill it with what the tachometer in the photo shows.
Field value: 5600 rpm
